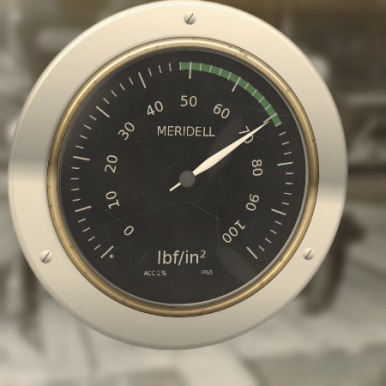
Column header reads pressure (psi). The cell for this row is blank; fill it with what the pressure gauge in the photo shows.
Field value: 70 psi
